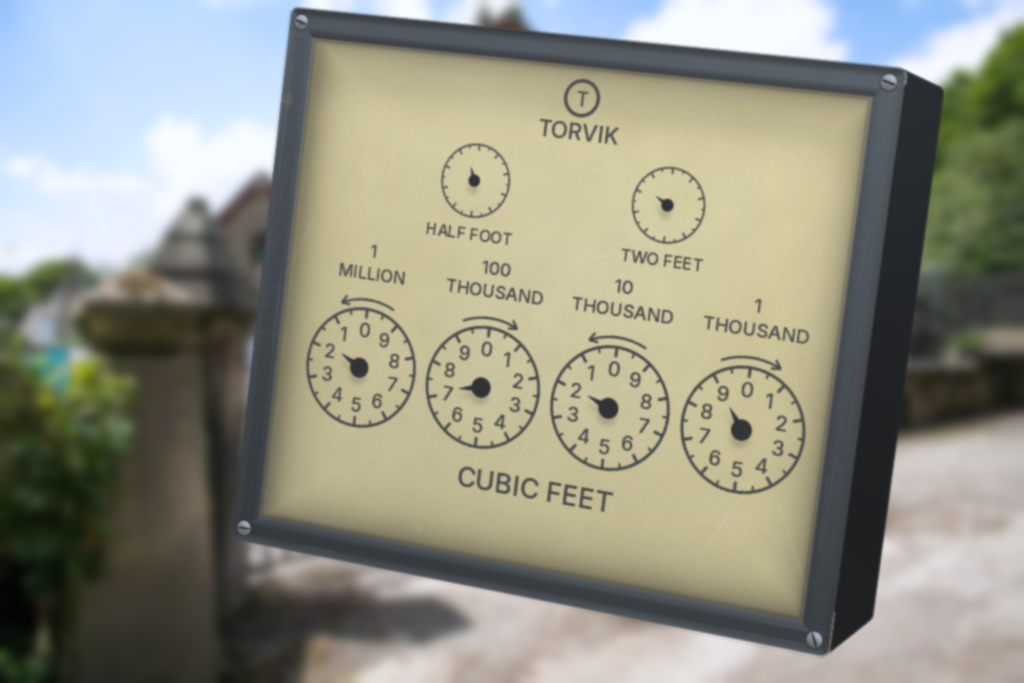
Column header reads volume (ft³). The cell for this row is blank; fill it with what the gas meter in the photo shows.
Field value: 171900 ft³
